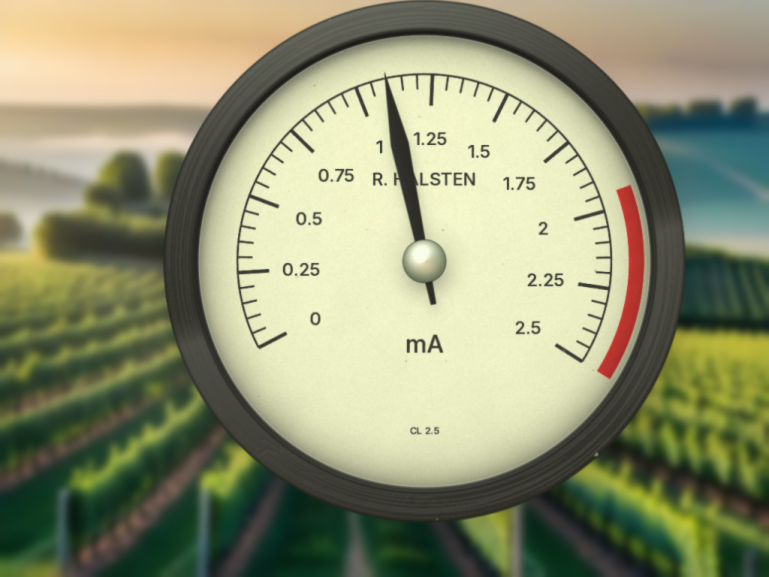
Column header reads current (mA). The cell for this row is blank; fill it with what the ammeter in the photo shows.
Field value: 1.1 mA
